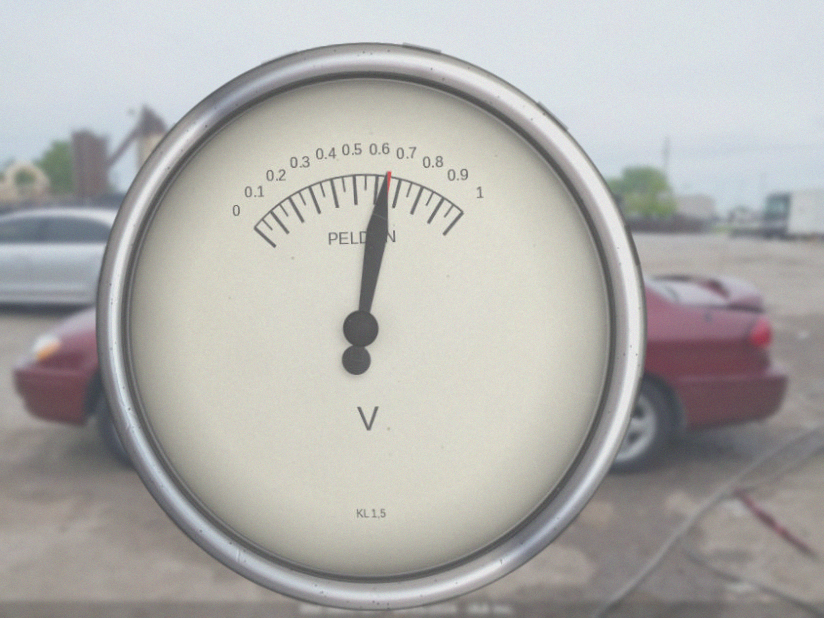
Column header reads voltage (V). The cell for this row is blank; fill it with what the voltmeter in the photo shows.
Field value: 0.65 V
